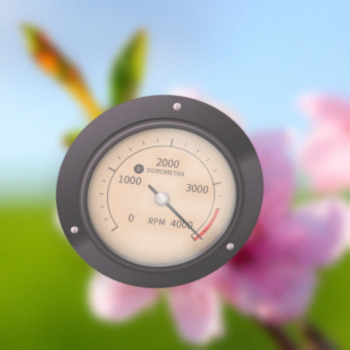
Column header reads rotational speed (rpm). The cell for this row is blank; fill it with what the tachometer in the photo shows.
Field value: 3900 rpm
